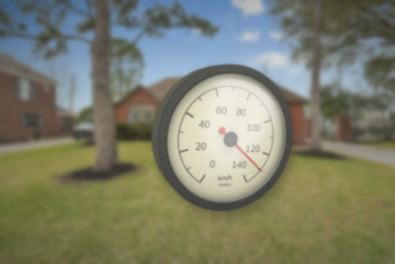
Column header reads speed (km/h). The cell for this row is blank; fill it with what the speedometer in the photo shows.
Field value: 130 km/h
